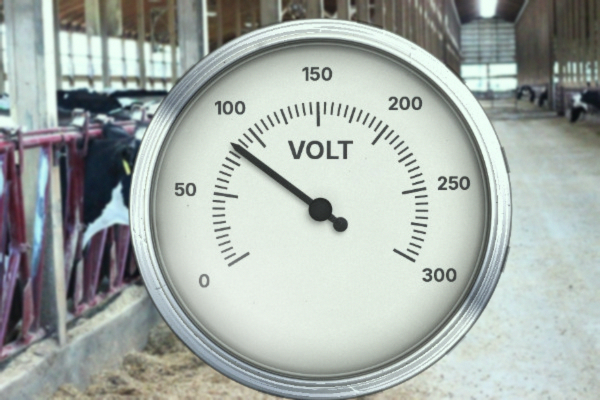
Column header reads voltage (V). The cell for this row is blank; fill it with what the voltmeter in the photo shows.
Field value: 85 V
